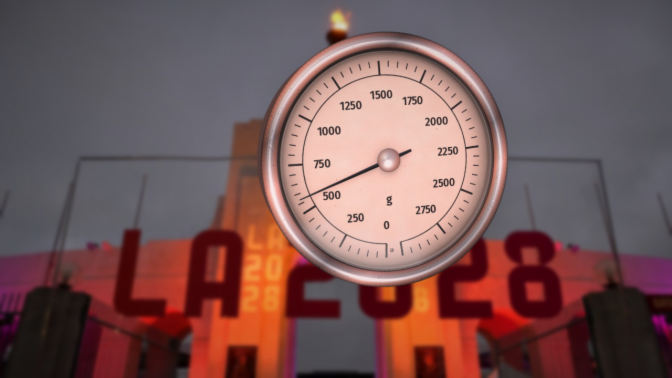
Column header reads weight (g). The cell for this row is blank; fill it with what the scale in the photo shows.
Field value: 575 g
